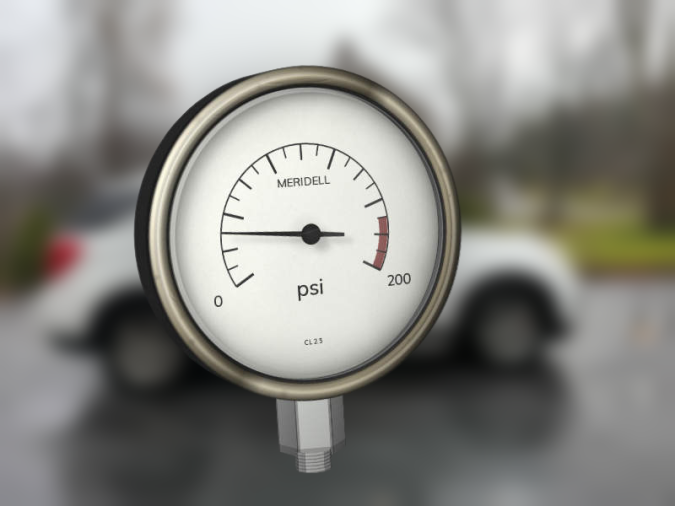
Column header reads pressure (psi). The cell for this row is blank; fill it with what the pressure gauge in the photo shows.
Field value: 30 psi
